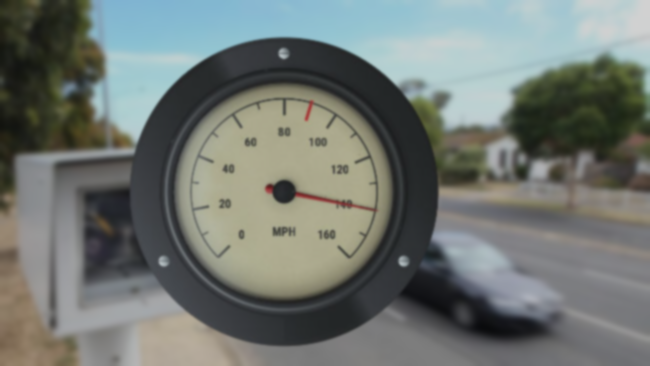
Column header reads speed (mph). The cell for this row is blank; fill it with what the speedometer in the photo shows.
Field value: 140 mph
